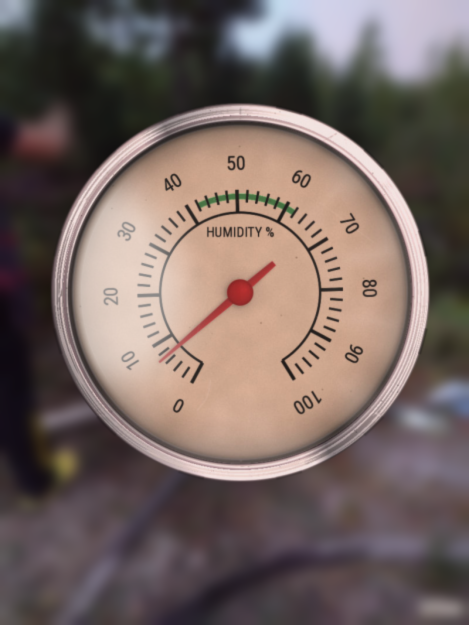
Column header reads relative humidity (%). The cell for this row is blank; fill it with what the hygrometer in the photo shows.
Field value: 7 %
